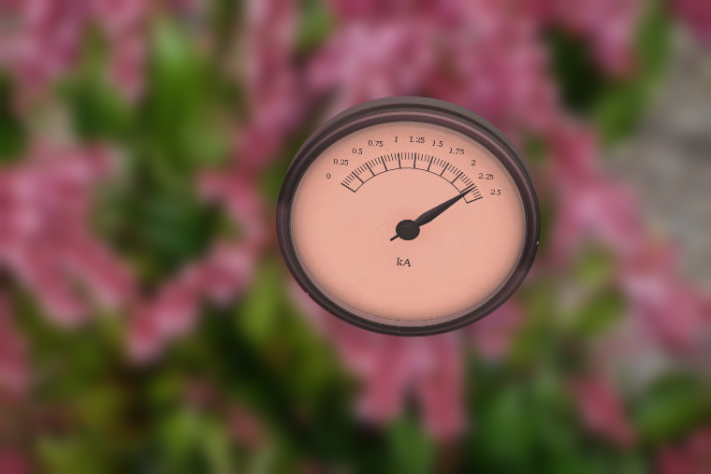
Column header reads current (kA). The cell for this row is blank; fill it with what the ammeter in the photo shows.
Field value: 2.25 kA
